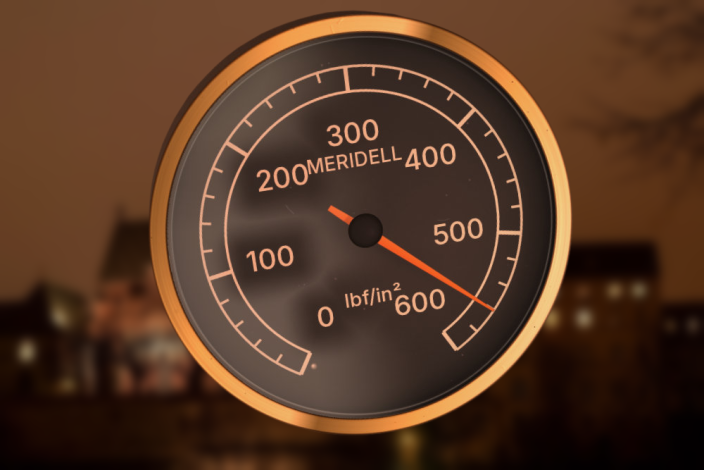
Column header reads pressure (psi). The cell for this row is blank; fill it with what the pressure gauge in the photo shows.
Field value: 560 psi
